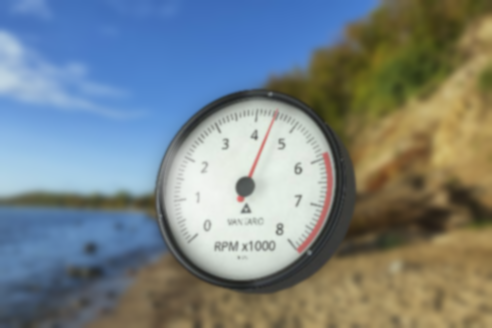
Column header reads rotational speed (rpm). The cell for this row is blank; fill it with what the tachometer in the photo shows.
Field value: 4500 rpm
